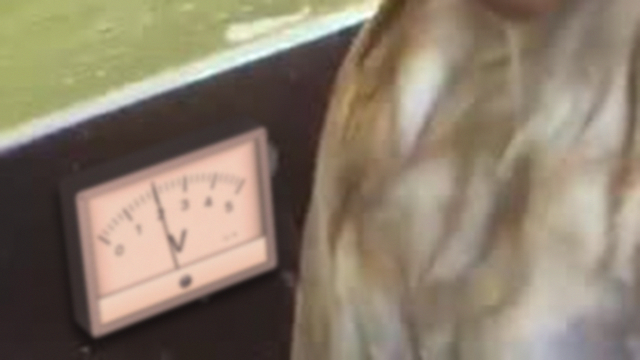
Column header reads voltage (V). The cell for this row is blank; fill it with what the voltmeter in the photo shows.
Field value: 2 V
